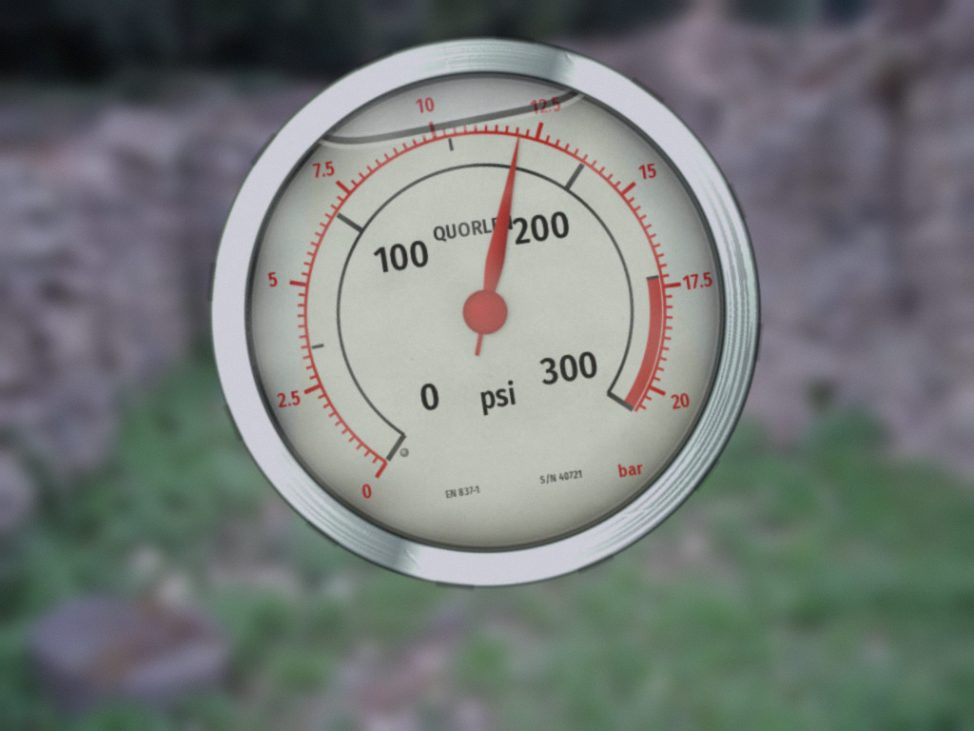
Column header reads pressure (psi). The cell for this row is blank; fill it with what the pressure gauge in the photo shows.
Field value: 175 psi
